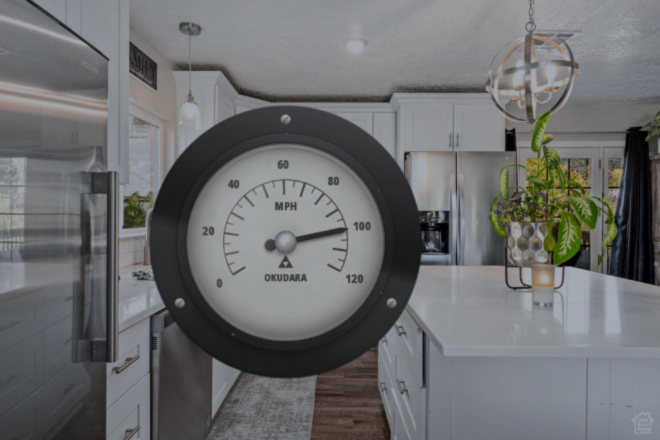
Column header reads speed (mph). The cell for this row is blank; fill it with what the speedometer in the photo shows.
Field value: 100 mph
